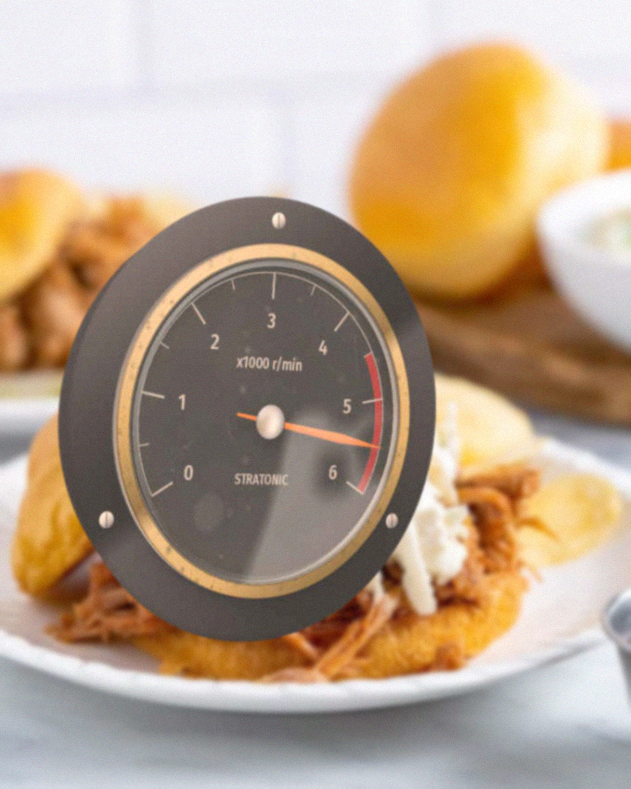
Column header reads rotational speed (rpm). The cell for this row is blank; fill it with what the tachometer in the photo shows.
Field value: 5500 rpm
